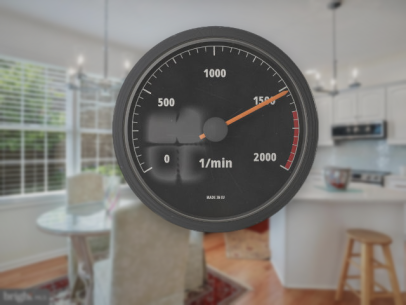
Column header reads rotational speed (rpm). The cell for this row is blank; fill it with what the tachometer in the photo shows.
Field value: 1525 rpm
